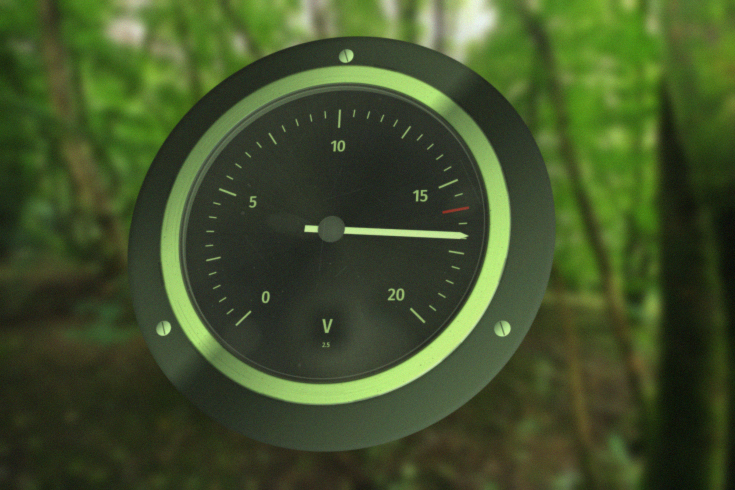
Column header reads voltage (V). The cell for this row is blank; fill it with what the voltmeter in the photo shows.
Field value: 17 V
